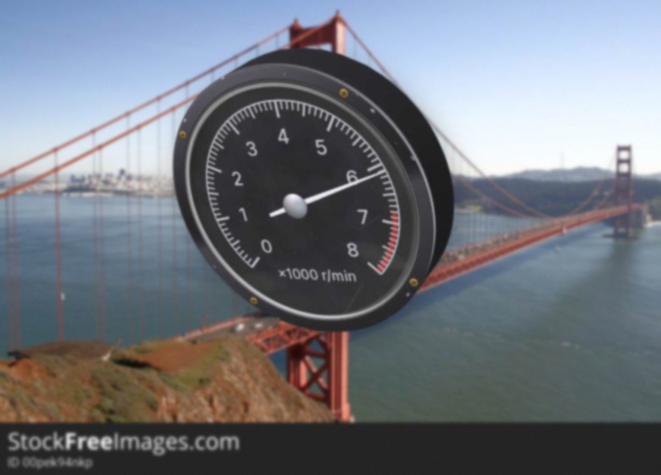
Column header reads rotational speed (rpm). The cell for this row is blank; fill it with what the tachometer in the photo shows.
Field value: 6100 rpm
